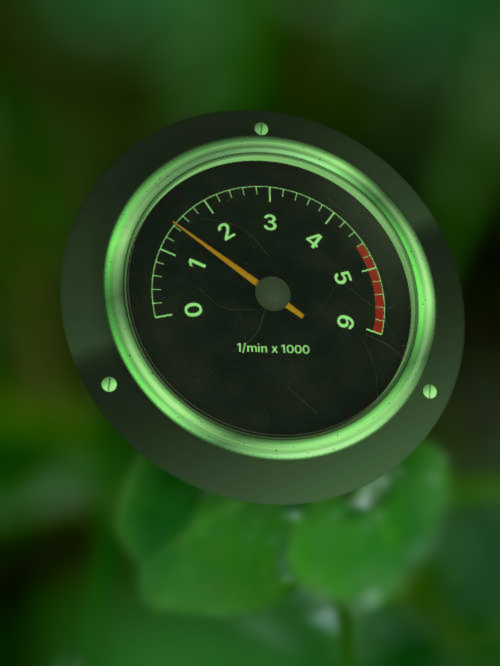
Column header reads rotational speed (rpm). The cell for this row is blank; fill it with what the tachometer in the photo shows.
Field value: 1400 rpm
